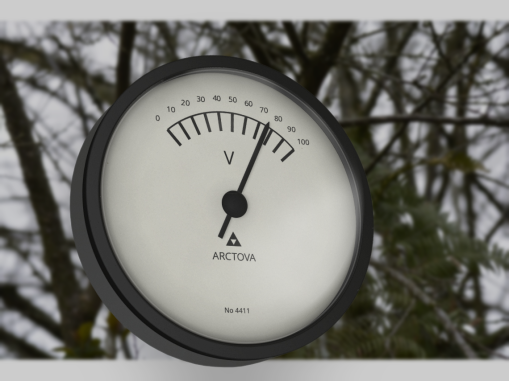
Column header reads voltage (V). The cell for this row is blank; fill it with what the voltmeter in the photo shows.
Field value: 75 V
